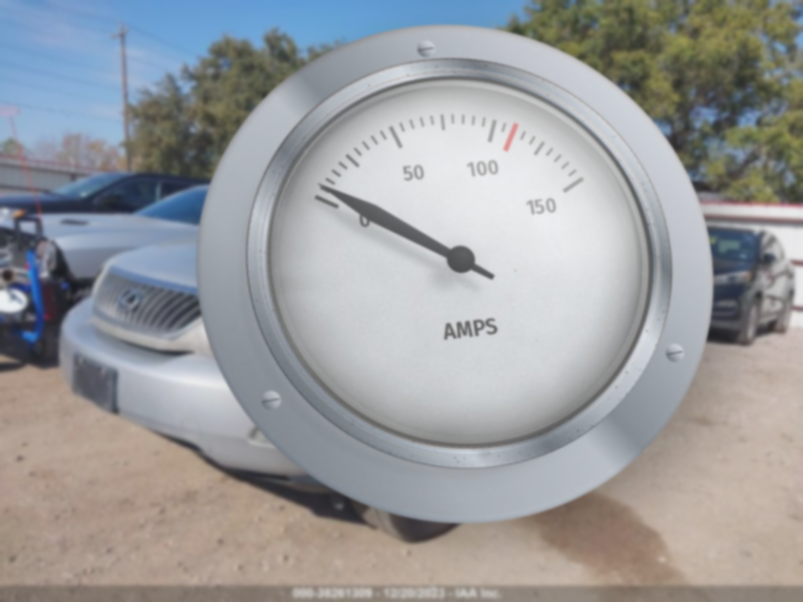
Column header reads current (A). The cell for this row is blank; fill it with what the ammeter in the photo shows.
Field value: 5 A
